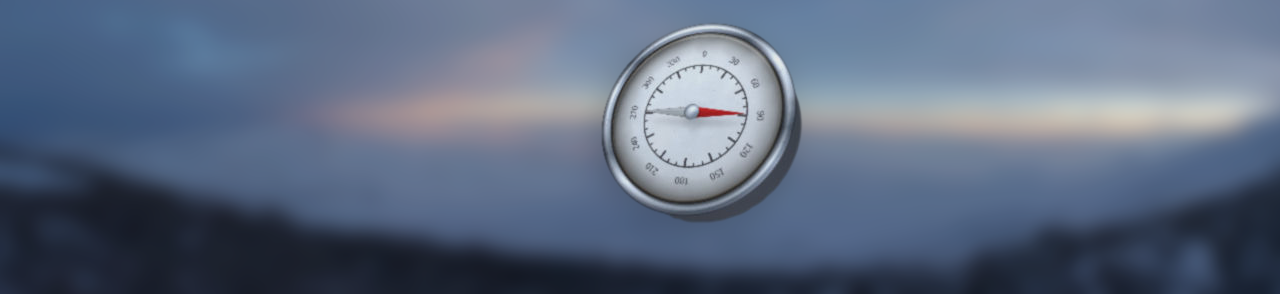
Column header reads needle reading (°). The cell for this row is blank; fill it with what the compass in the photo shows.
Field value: 90 °
